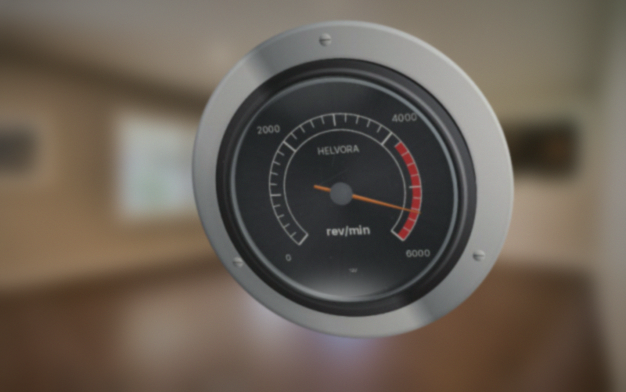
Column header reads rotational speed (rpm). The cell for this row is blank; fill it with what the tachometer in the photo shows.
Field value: 5400 rpm
